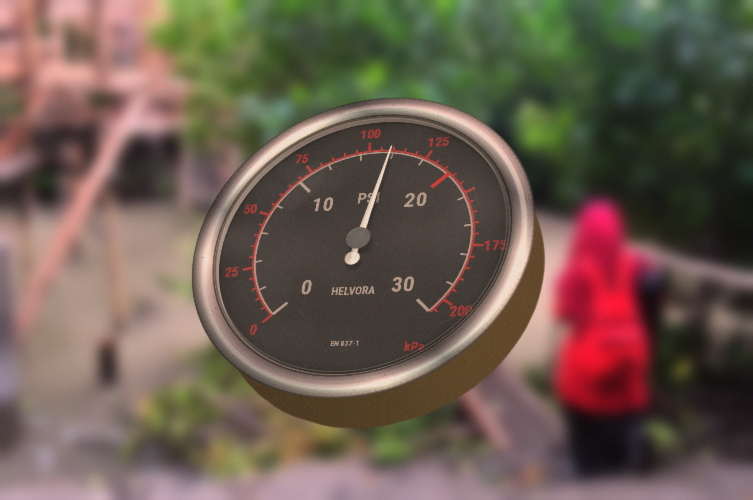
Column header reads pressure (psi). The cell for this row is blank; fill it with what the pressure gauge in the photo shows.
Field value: 16 psi
